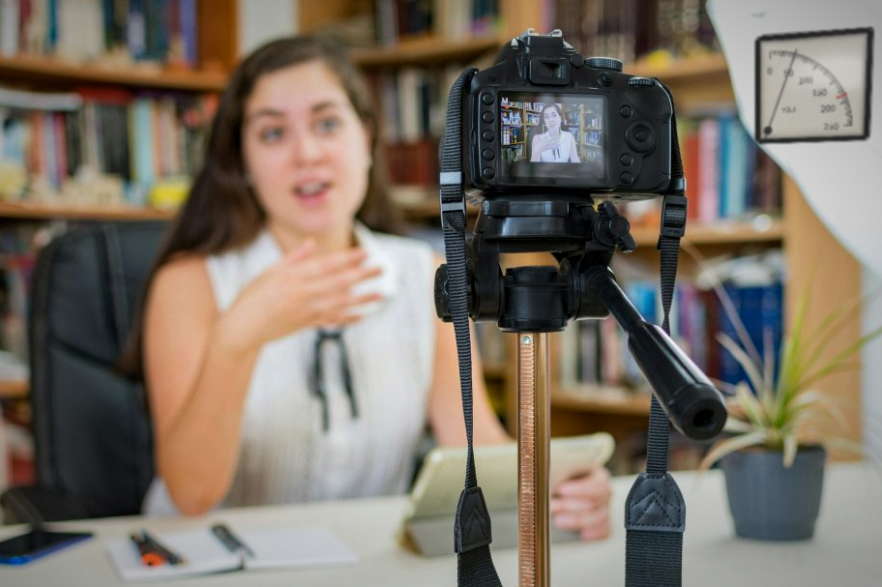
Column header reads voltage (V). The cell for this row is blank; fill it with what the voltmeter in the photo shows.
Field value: 50 V
